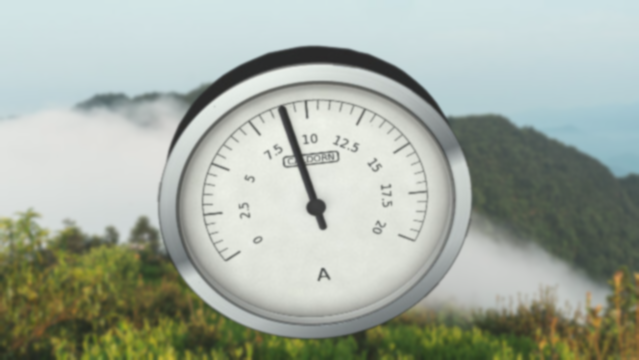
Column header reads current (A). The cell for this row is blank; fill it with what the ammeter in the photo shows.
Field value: 9 A
